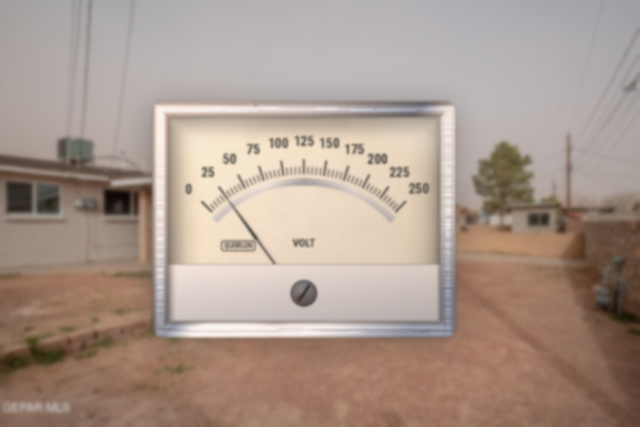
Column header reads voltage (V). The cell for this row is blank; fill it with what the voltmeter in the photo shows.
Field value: 25 V
